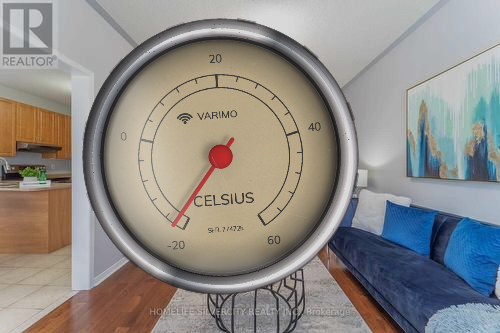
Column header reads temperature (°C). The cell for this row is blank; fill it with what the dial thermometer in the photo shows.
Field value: -18 °C
